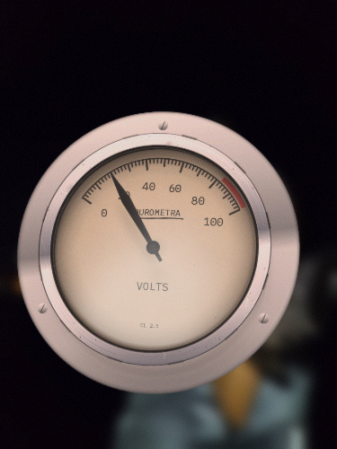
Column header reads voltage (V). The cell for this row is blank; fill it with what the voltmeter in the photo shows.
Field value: 20 V
